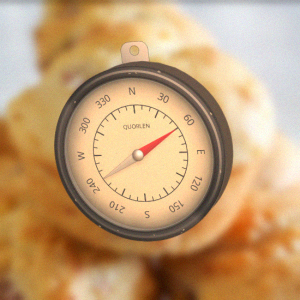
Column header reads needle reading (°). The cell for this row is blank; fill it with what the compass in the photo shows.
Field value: 60 °
